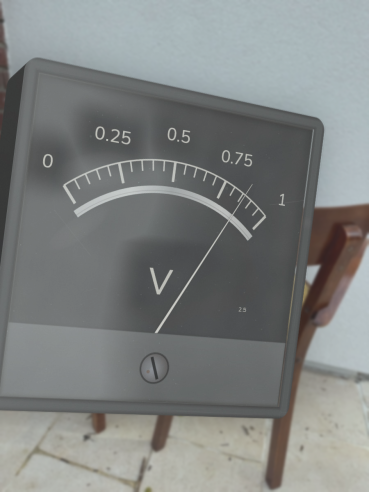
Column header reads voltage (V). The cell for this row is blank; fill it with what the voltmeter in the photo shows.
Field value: 0.85 V
